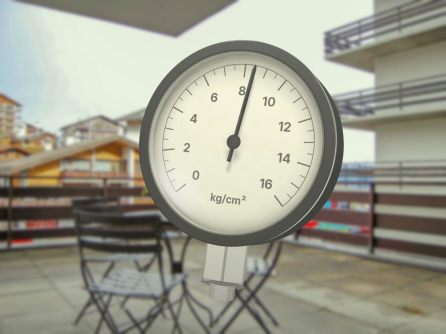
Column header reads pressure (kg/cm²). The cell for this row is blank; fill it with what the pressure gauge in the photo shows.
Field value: 8.5 kg/cm²
